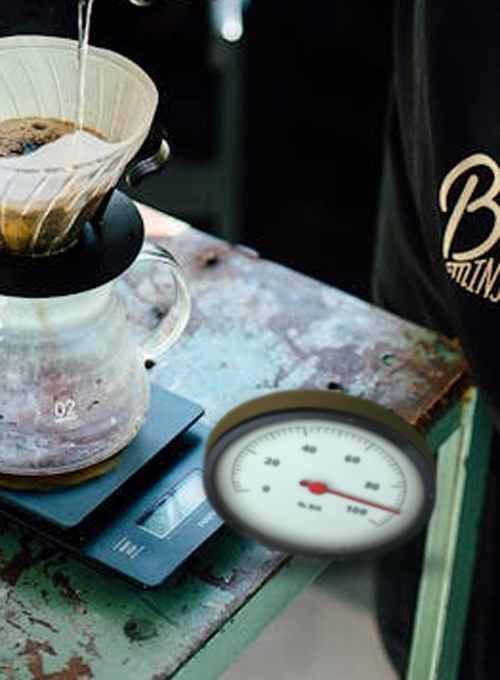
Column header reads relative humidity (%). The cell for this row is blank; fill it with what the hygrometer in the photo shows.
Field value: 90 %
